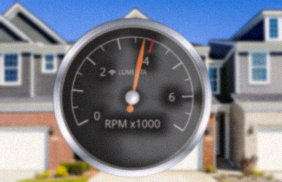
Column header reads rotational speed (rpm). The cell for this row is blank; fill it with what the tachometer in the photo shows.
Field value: 3750 rpm
